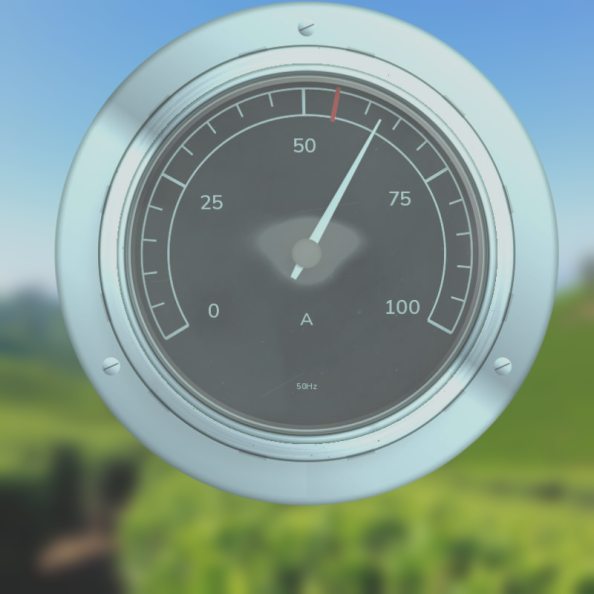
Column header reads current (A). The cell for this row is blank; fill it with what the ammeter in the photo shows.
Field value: 62.5 A
